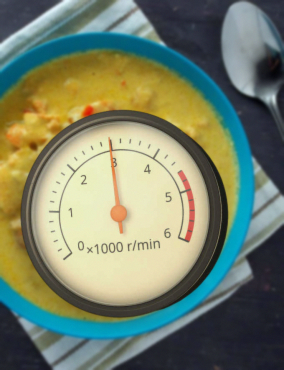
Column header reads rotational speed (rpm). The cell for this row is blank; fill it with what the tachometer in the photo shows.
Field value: 3000 rpm
